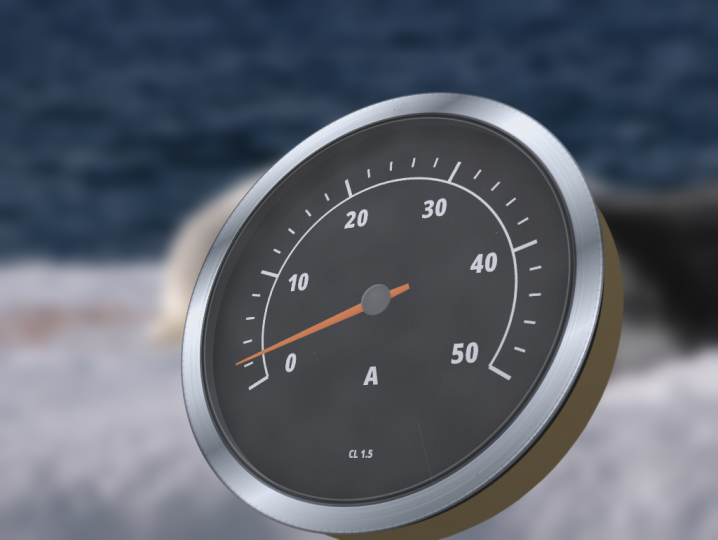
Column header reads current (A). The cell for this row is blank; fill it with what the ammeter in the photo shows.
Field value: 2 A
